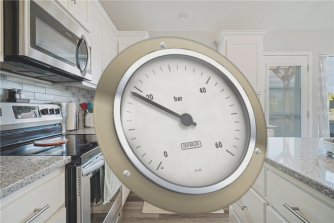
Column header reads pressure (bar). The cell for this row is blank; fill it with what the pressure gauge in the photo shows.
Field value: 18 bar
